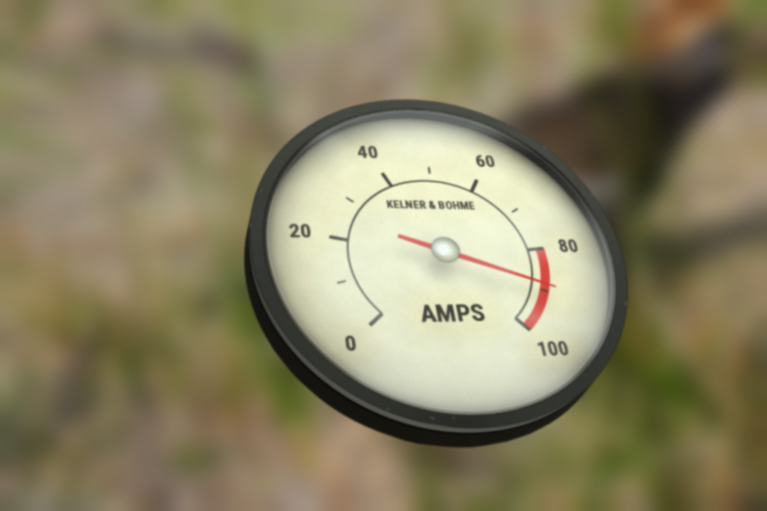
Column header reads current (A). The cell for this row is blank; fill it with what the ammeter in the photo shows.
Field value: 90 A
